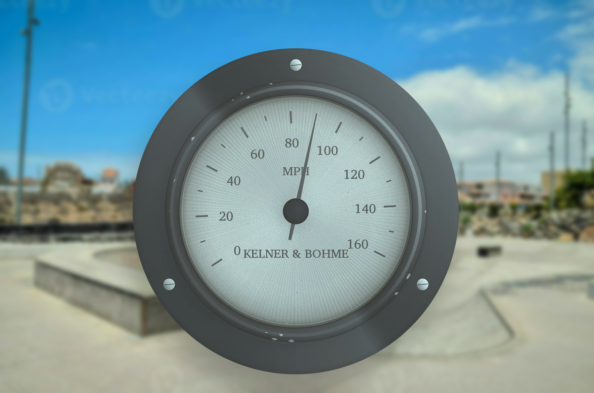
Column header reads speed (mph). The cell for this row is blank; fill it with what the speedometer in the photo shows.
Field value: 90 mph
